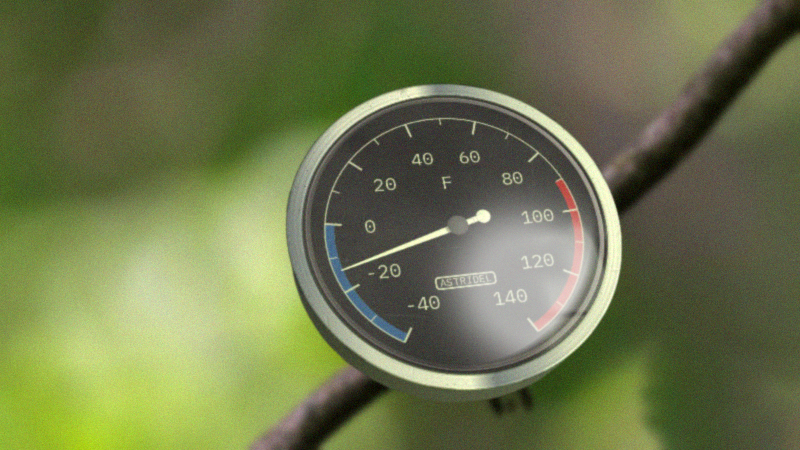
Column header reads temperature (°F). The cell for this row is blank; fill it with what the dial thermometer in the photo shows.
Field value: -15 °F
